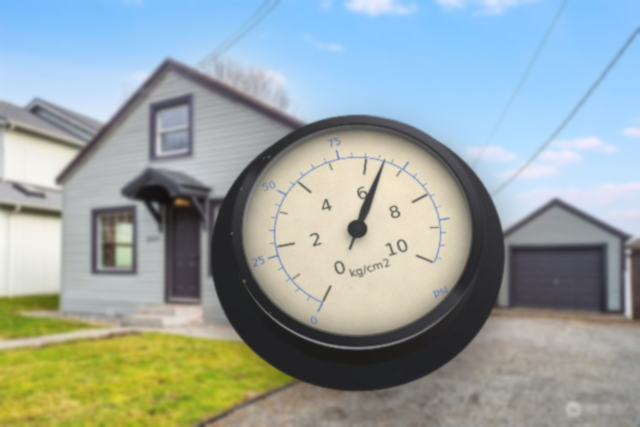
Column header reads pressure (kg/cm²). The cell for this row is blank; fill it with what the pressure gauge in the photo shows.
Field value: 6.5 kg/cm²
